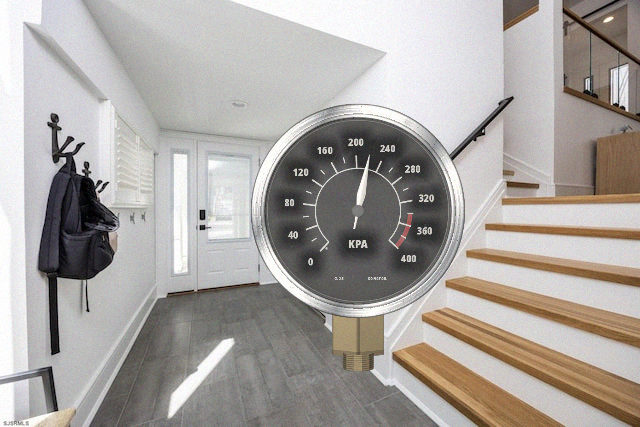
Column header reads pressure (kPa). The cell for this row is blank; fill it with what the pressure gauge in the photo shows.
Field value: 220 kPa
